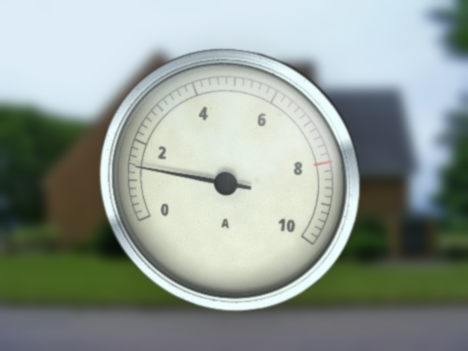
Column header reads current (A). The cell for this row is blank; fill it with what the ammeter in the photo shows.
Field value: 1.4 A
